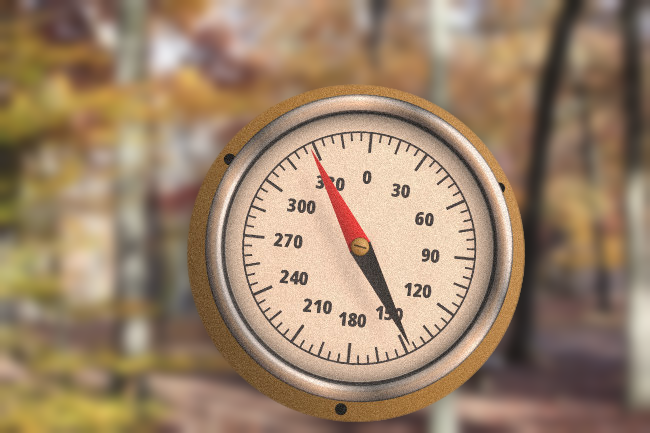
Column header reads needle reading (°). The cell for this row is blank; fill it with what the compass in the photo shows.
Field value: 327.5 °
